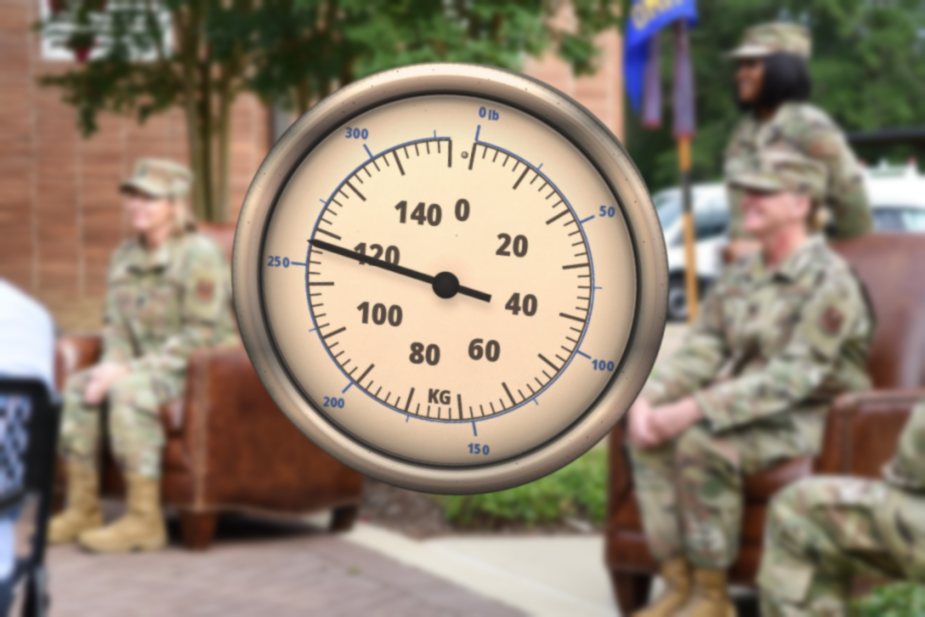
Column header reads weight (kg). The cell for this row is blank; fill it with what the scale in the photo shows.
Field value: 118 kg
